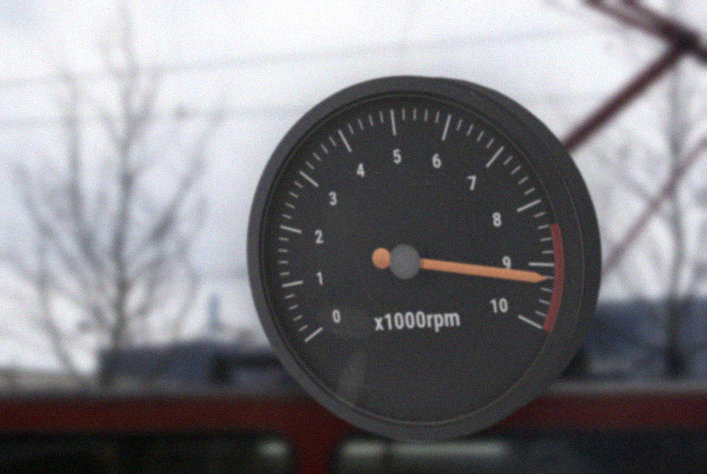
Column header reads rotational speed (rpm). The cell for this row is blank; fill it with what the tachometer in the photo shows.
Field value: 9200 rpm
